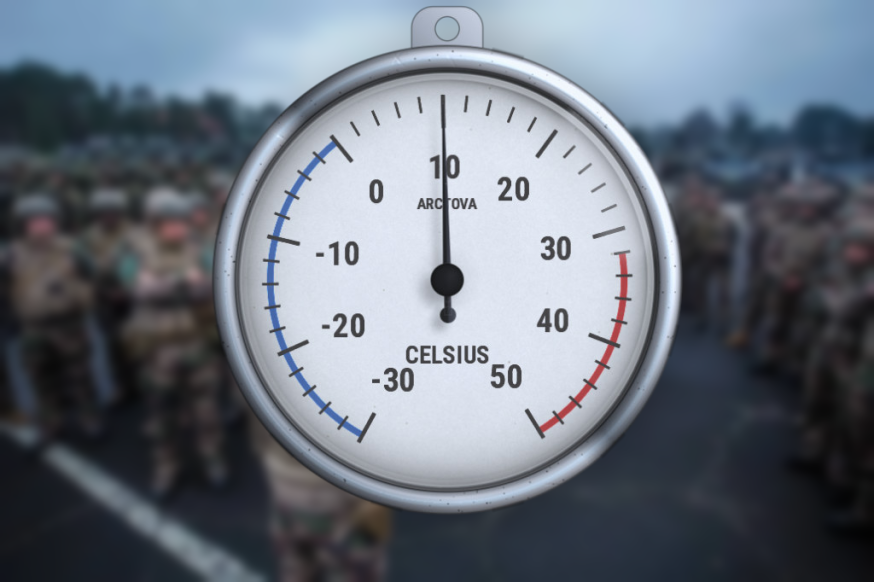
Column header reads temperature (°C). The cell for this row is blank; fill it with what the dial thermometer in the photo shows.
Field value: 10 °C
